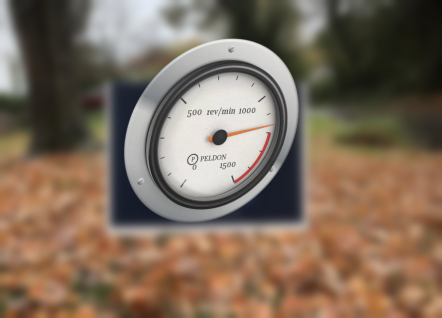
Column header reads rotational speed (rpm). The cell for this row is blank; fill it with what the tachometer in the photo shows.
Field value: 1150 rpm
